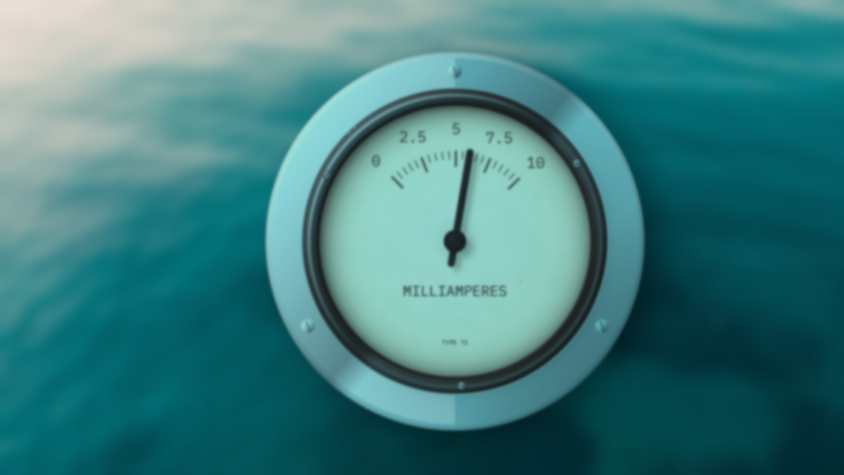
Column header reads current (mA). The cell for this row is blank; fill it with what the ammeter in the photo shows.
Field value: 6 mA
